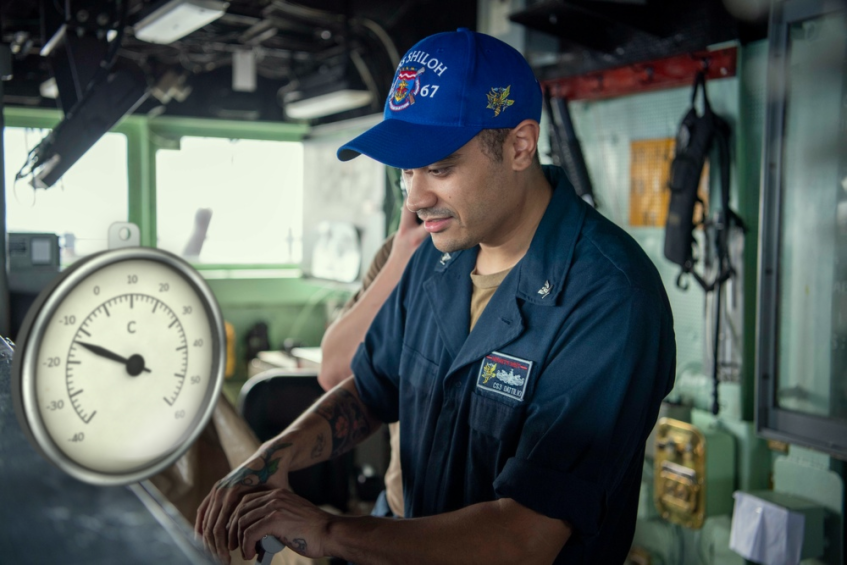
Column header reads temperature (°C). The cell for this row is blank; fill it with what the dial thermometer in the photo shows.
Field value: -14 °C
